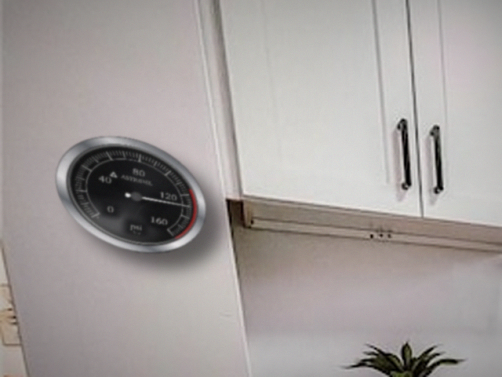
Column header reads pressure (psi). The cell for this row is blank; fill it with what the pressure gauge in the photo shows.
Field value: 130 psi
